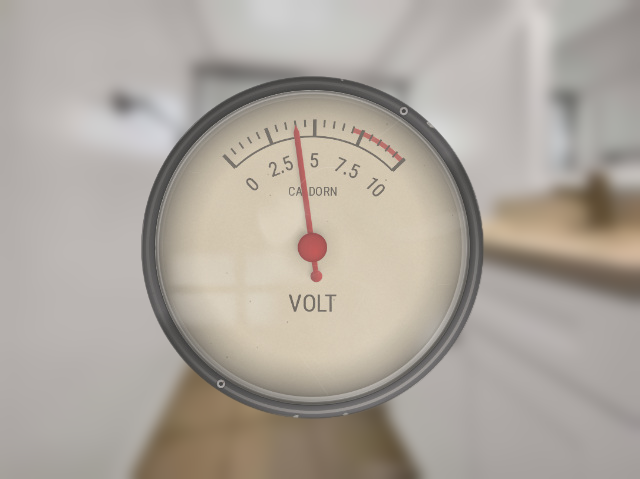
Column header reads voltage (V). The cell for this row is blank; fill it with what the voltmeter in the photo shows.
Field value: 4 V
